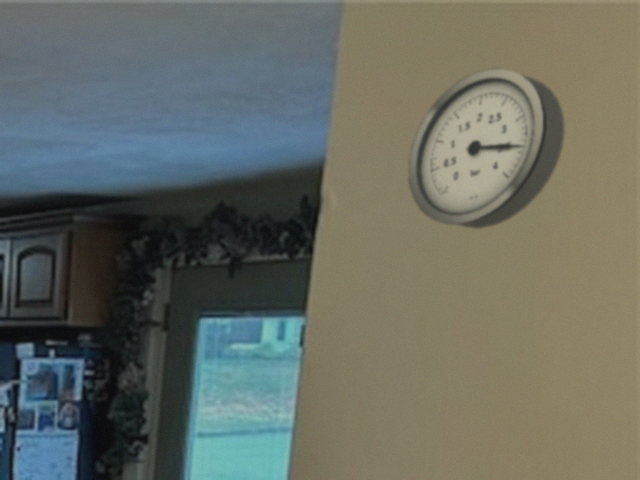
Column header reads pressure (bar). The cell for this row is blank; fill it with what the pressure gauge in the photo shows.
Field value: 3.5 bar
